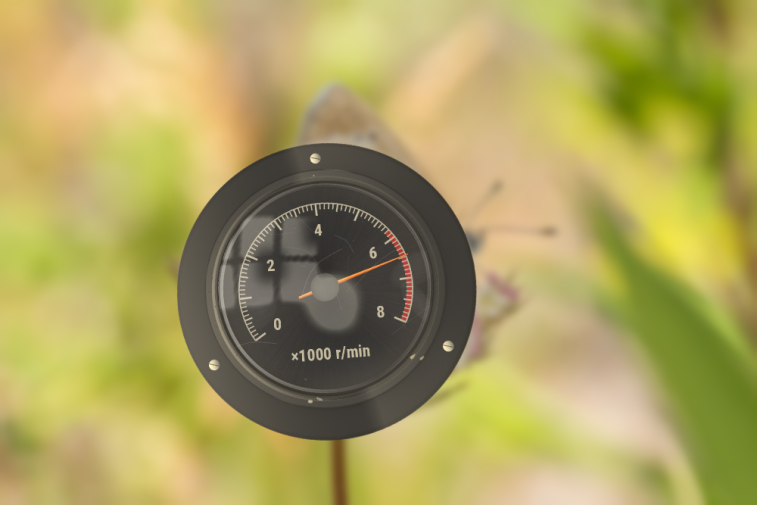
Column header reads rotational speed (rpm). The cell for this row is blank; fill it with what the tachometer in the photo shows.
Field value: 6500 rpm
